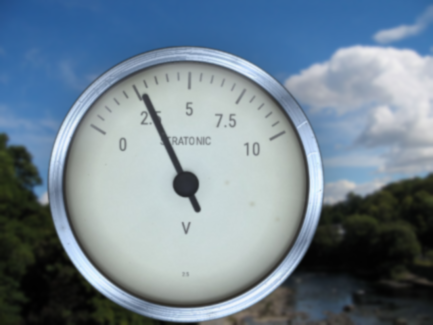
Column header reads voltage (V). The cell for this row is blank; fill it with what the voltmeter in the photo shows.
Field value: 2.75 V
